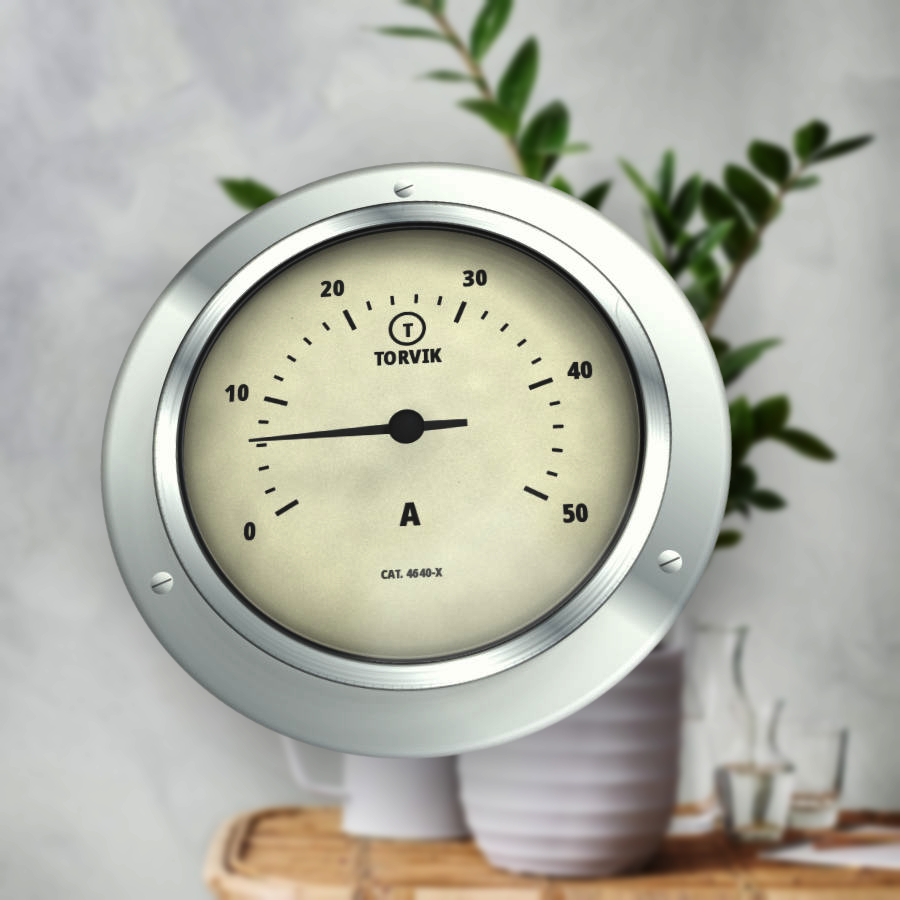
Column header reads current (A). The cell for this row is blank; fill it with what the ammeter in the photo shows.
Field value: 6 A
